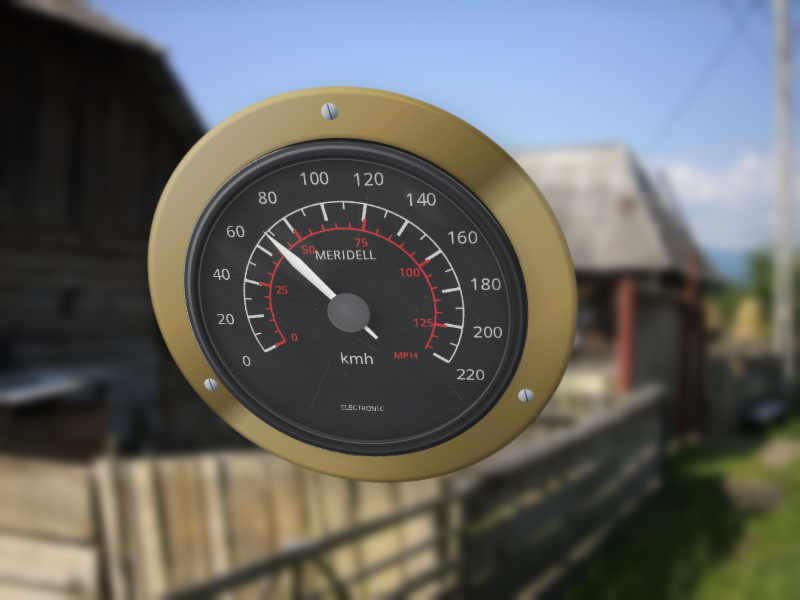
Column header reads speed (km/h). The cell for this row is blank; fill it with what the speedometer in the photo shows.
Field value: 70 km/h
